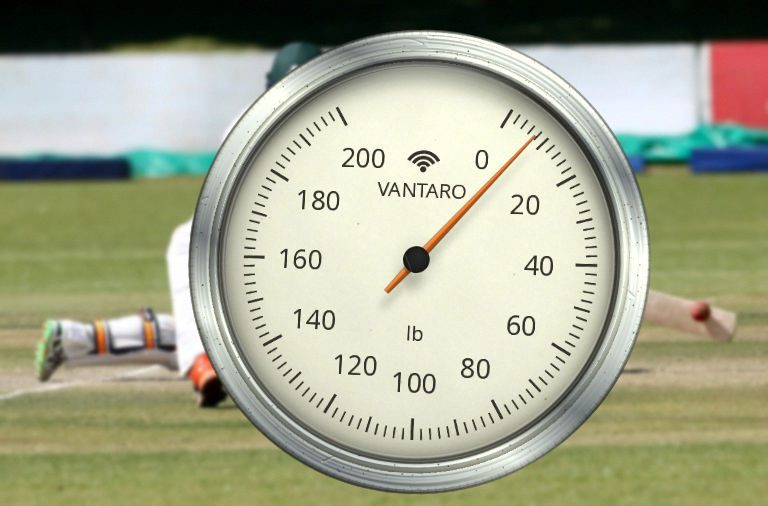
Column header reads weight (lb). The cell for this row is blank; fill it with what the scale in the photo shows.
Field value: 8 lb
